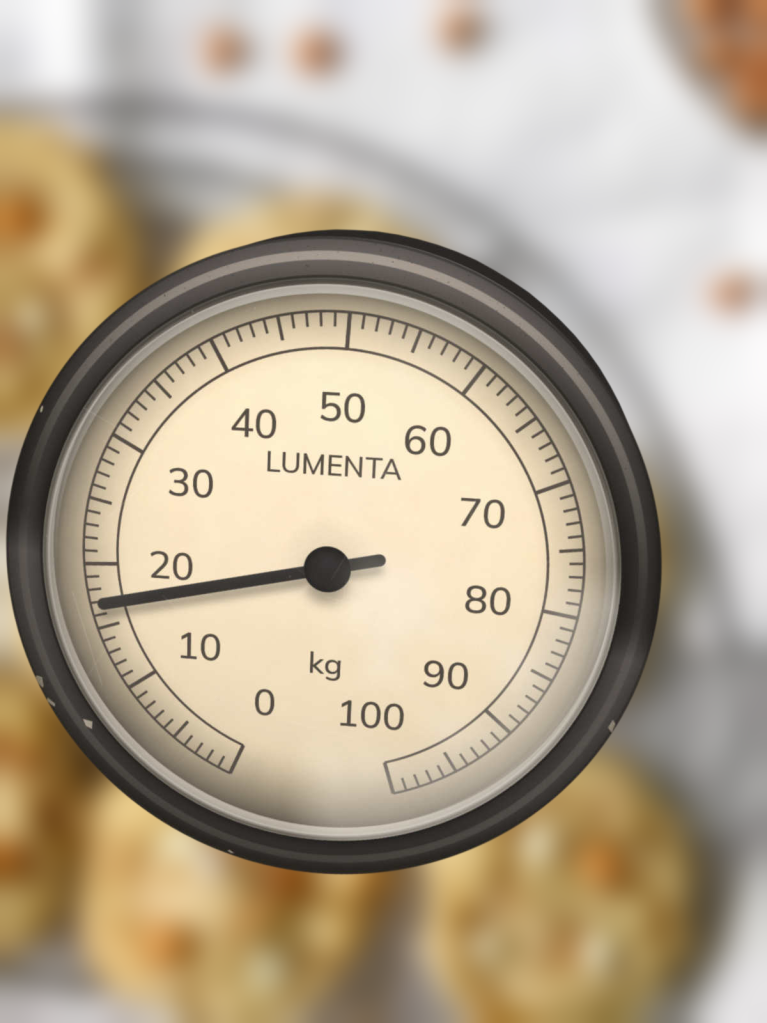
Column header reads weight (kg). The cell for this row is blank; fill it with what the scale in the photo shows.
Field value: 17 kg
